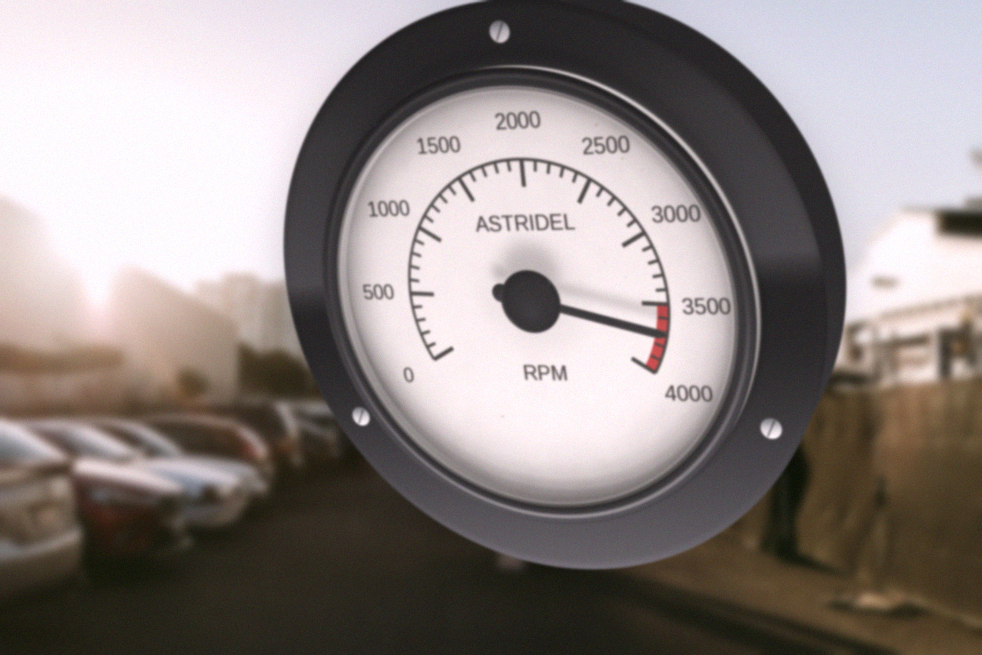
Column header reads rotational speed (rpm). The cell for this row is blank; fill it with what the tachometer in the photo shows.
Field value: 3700 rpm
